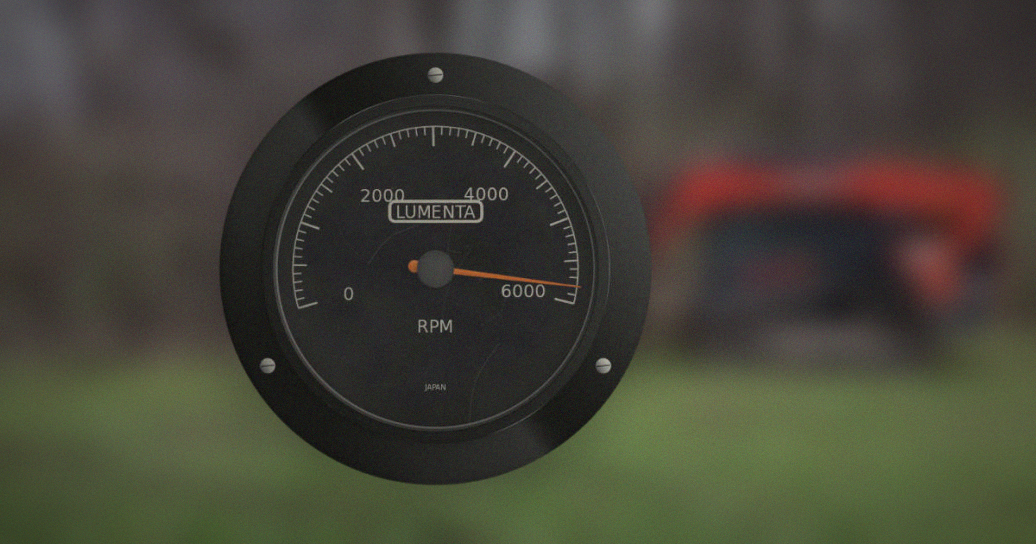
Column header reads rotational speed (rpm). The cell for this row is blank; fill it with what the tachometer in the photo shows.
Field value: 5800 rpm
